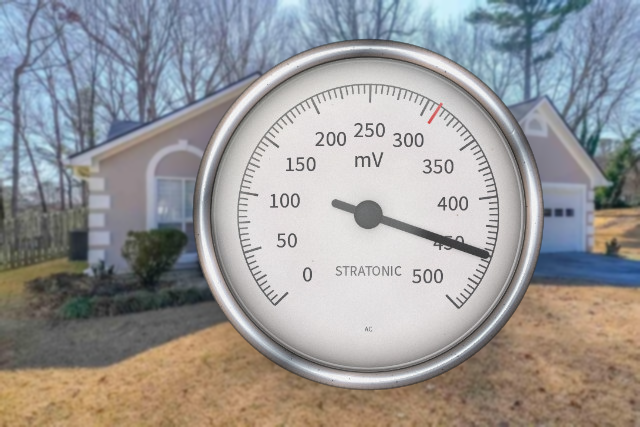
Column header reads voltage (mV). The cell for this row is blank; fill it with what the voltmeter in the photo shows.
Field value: 450 mV
